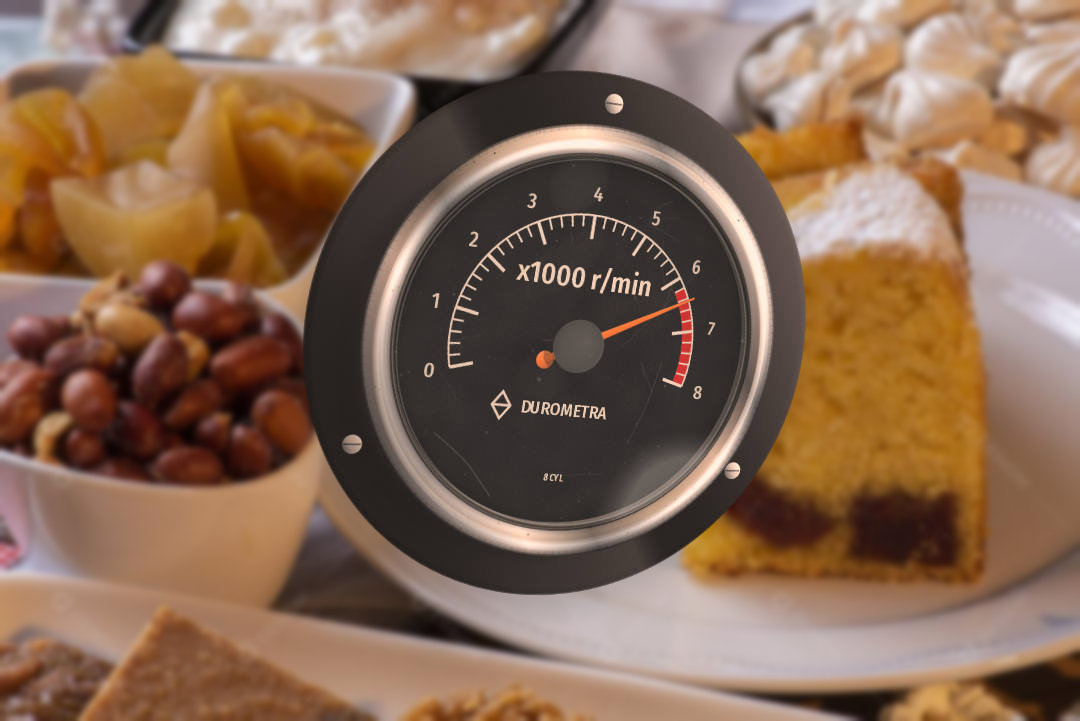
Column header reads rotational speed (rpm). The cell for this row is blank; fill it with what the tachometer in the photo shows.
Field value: 6400 rpm
